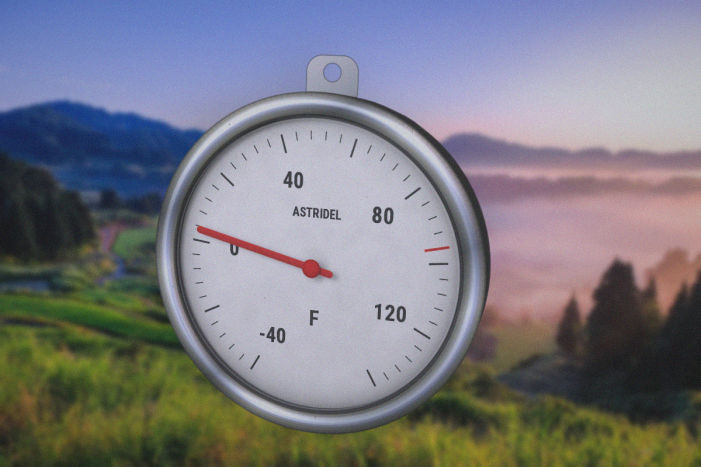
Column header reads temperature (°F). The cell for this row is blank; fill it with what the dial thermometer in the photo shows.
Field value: 4 °F
